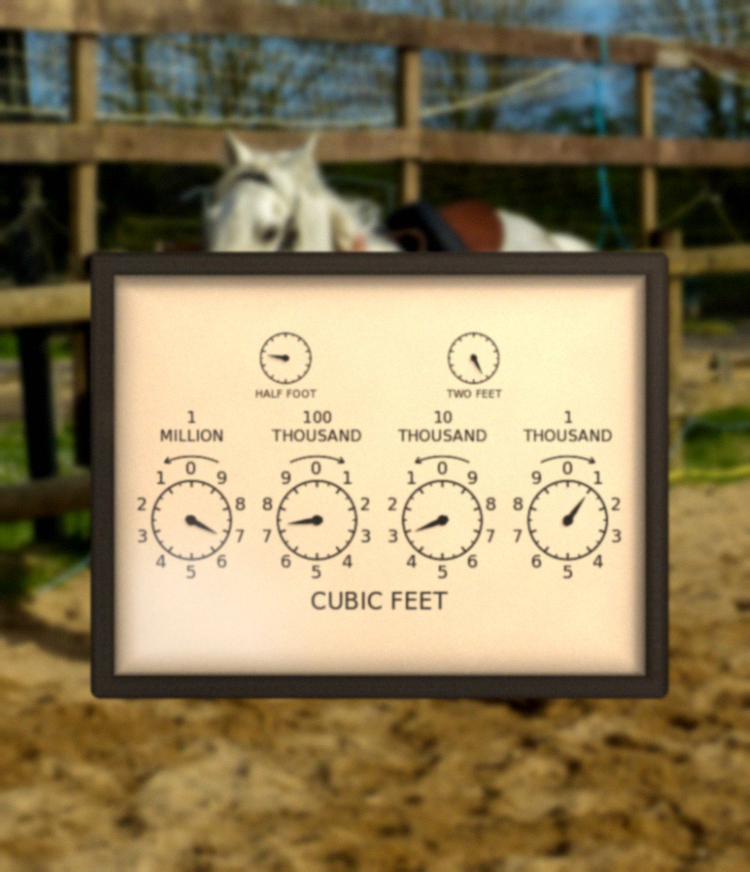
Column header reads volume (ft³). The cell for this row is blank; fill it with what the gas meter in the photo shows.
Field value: 673100 ft³
